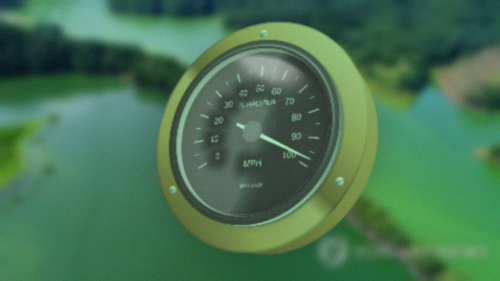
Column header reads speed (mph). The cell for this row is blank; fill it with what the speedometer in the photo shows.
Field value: 97.5 mph
